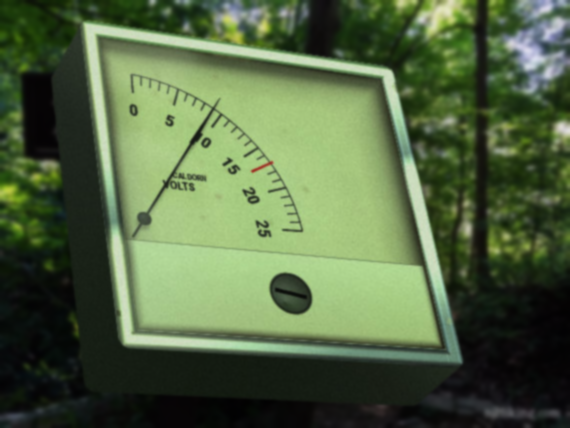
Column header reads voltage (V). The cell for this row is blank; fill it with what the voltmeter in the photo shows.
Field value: 9 V
